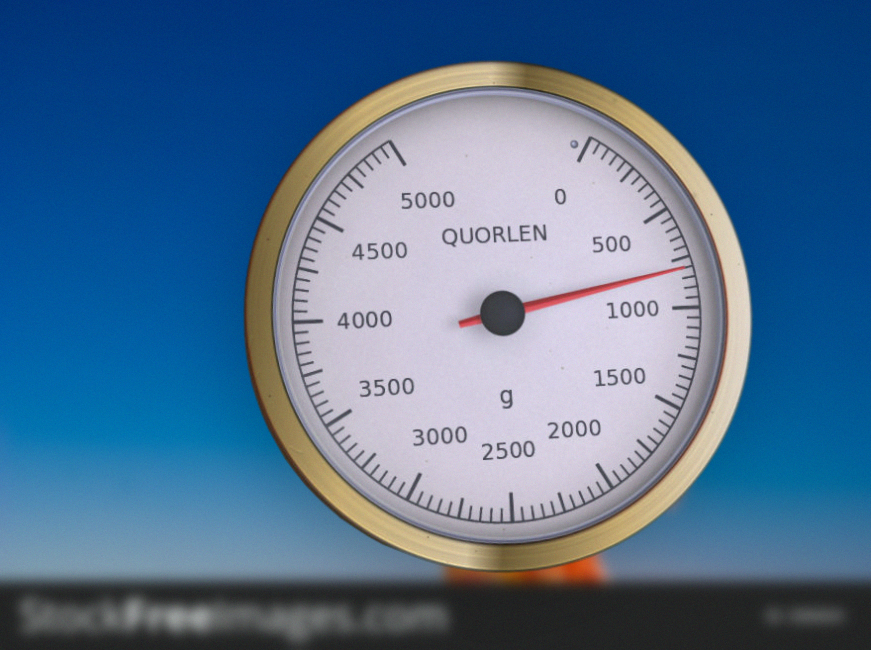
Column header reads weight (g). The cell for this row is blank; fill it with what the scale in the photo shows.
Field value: 800 g
